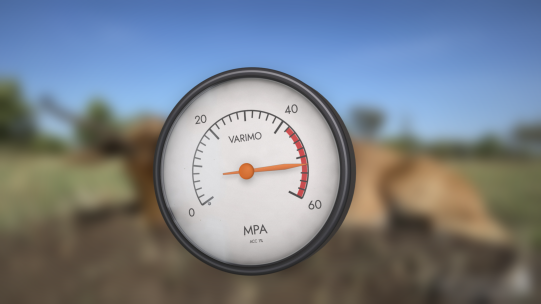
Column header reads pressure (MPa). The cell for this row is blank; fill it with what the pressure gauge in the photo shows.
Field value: 52 MPa
